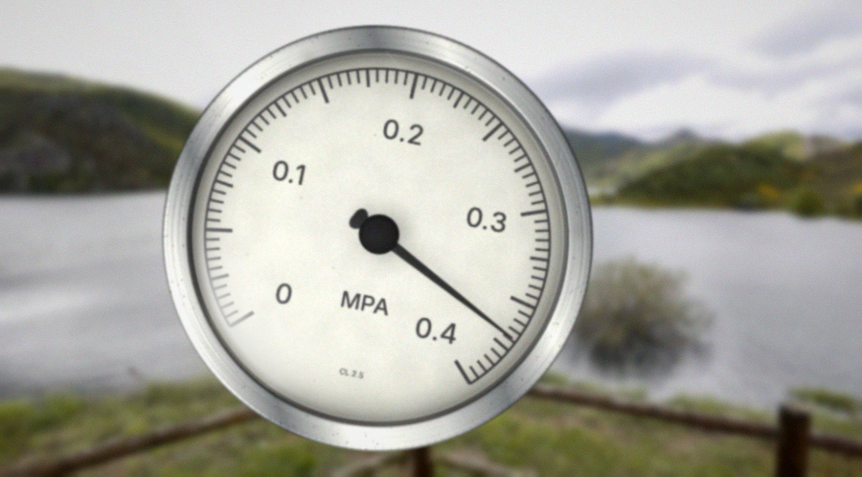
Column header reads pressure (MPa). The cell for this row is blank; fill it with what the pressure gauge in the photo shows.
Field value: 0.37 MPa
